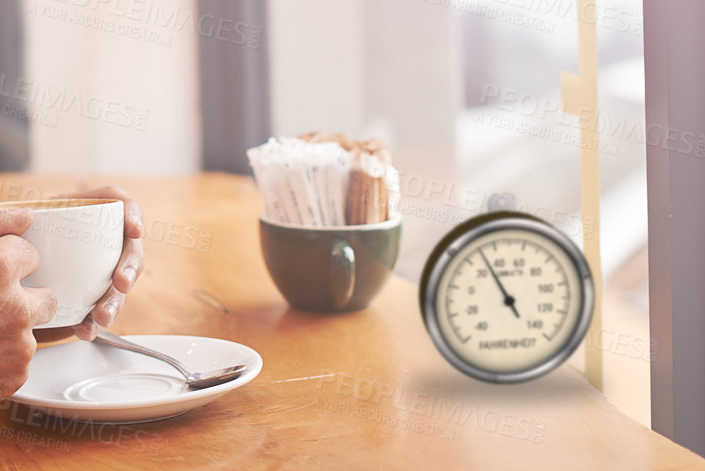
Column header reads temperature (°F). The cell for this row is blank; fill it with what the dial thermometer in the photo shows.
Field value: 30 °F
